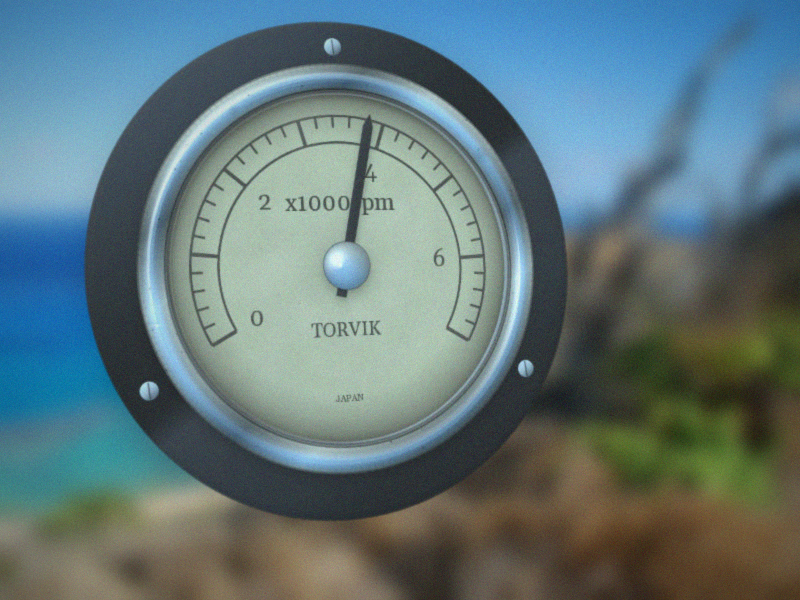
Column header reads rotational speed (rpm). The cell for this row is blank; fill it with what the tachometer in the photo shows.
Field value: 3800 rpm
